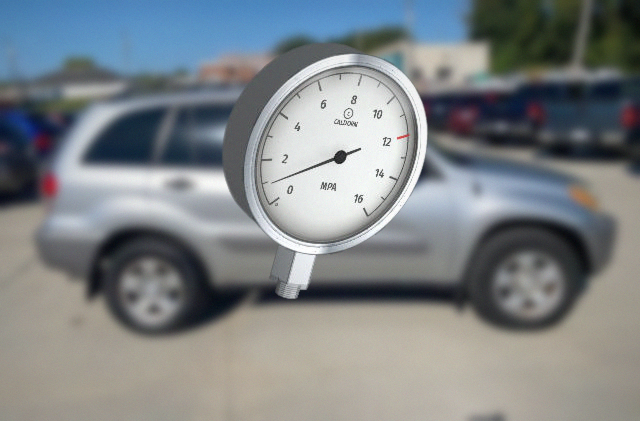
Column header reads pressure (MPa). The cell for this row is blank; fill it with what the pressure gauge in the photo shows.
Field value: 1 MPa
